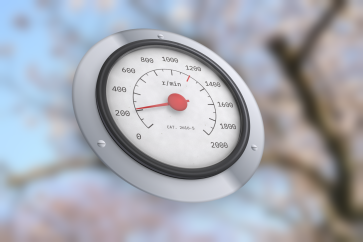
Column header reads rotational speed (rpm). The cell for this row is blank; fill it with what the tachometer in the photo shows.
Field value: 200 rpm
